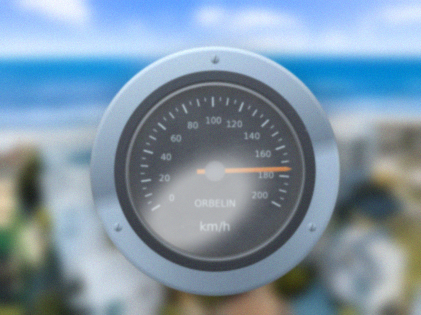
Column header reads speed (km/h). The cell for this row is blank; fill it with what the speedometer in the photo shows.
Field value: 175 km/h
